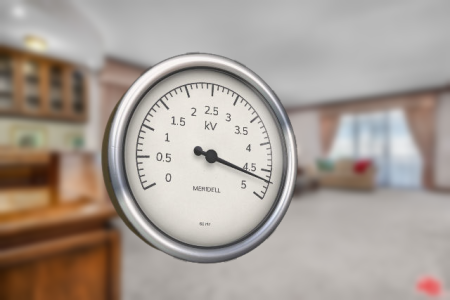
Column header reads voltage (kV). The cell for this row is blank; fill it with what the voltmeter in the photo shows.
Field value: 4.7 kV
